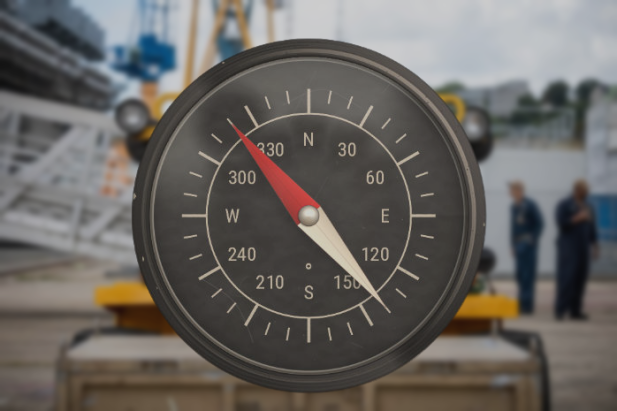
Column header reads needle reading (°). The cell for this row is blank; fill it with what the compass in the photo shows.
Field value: 320 °
